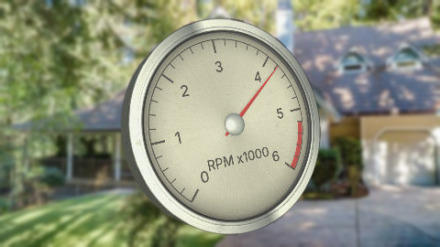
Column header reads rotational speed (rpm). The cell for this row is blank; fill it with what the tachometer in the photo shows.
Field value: 4200 rpm
